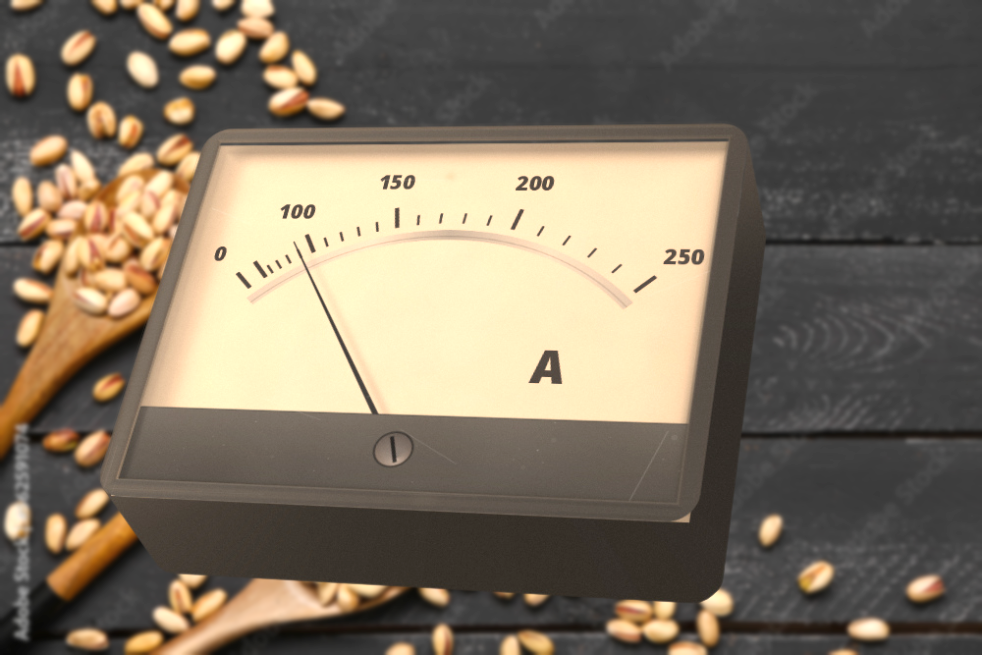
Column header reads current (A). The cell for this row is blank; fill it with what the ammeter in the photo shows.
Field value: 90 A
